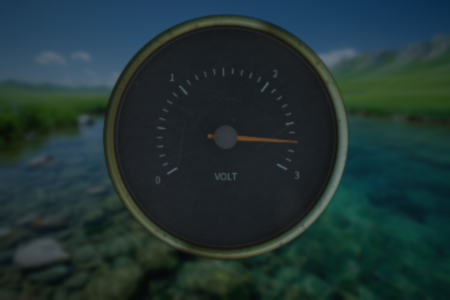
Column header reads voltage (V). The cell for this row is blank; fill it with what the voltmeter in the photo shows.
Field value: 2.7 V
